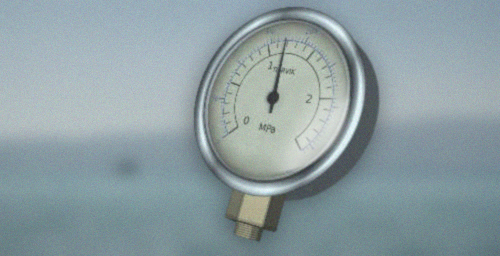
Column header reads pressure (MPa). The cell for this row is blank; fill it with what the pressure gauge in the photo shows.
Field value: 1.2 MPa
